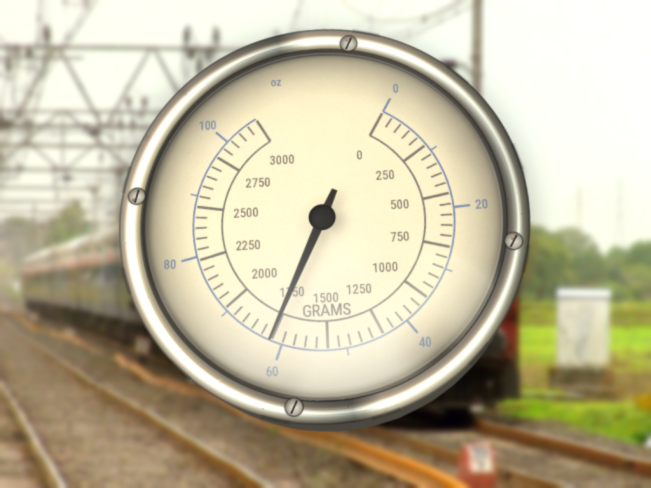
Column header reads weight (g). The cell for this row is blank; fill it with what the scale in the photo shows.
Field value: 1750 g
